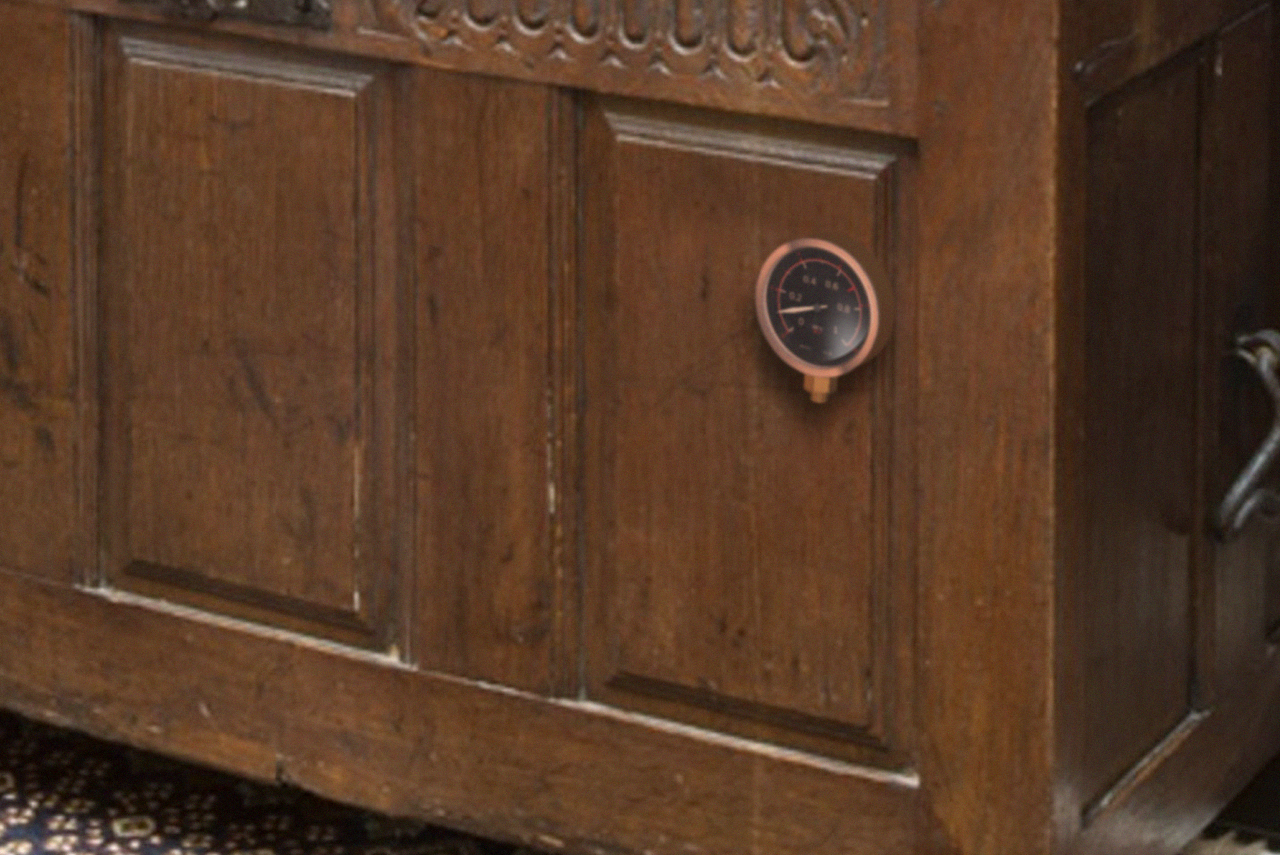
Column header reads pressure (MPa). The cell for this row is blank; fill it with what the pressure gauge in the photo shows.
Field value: 0.1 MPa
